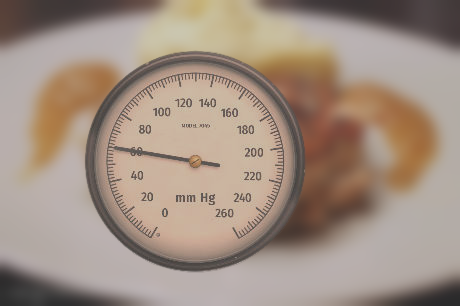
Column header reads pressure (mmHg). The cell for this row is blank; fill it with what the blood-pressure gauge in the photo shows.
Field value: 60 mmHg
